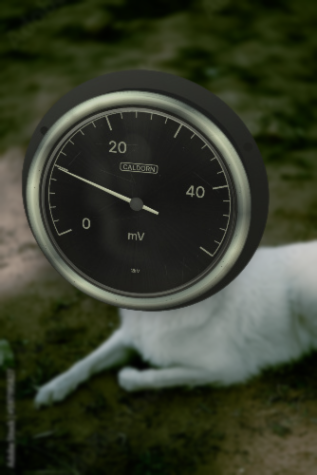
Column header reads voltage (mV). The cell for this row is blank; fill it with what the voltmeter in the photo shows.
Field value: 10 mV
